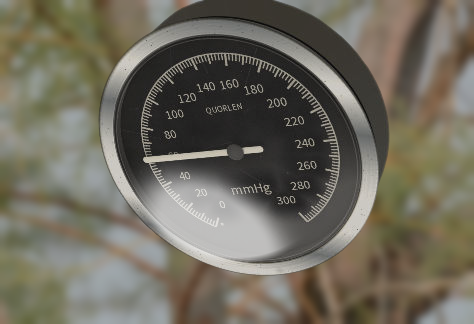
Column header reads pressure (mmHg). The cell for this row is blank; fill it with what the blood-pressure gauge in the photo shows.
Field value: 60 mmHg
